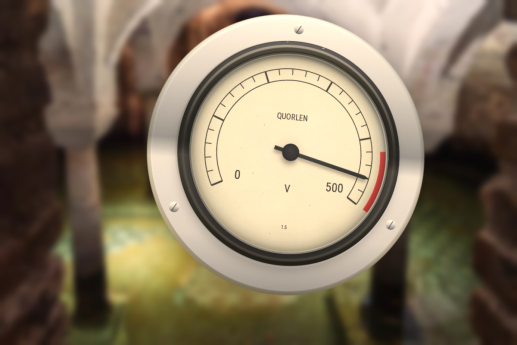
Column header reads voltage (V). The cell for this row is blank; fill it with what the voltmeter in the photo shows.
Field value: 460 V
